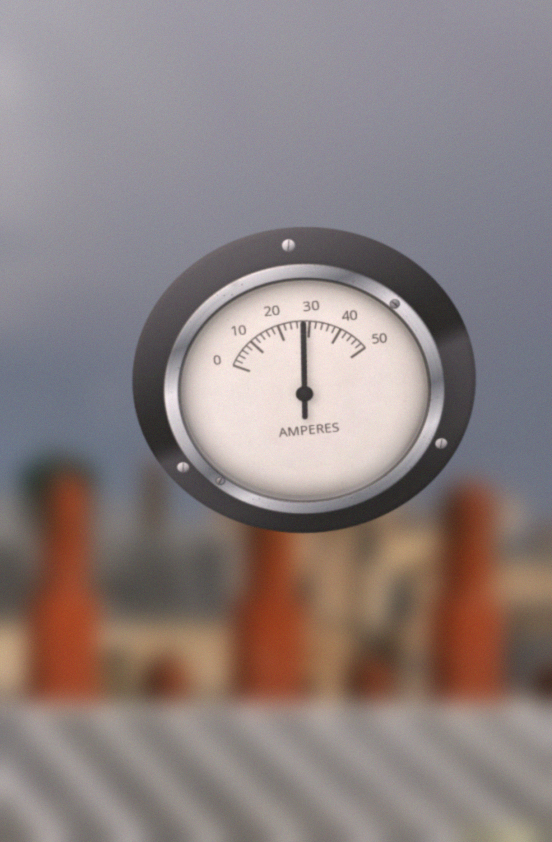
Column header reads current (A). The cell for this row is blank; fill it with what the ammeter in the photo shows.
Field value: 28 A
